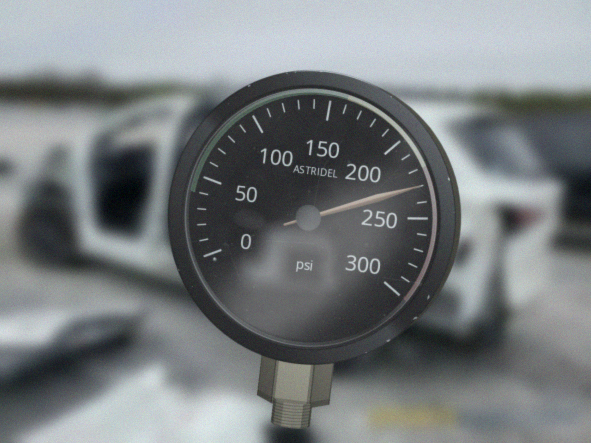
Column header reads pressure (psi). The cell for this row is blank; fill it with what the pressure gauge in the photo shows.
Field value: 230 psi
